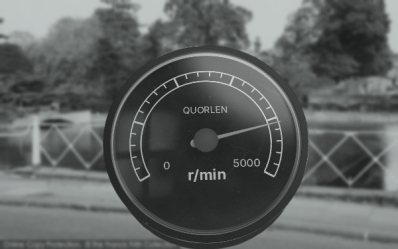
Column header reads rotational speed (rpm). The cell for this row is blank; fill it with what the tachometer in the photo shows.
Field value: 4100 rpm
